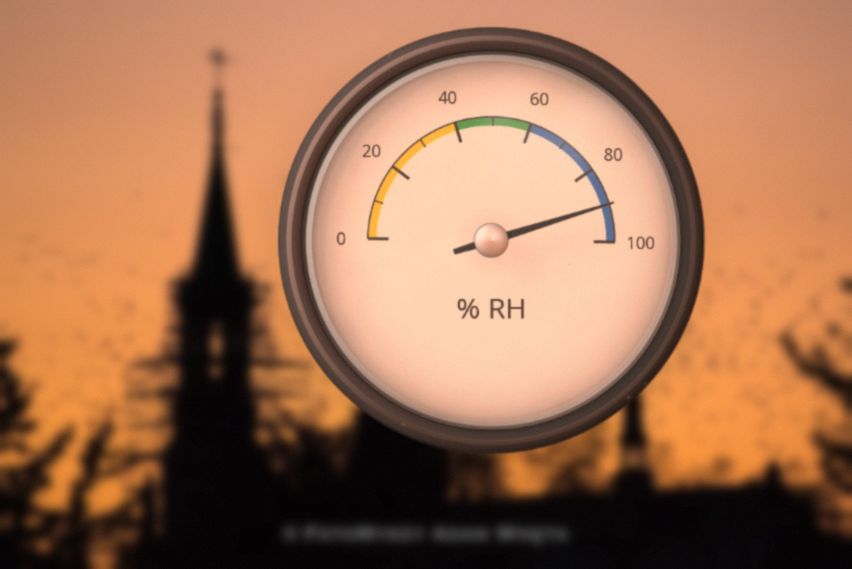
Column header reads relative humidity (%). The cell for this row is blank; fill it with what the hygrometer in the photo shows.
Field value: 90 %
